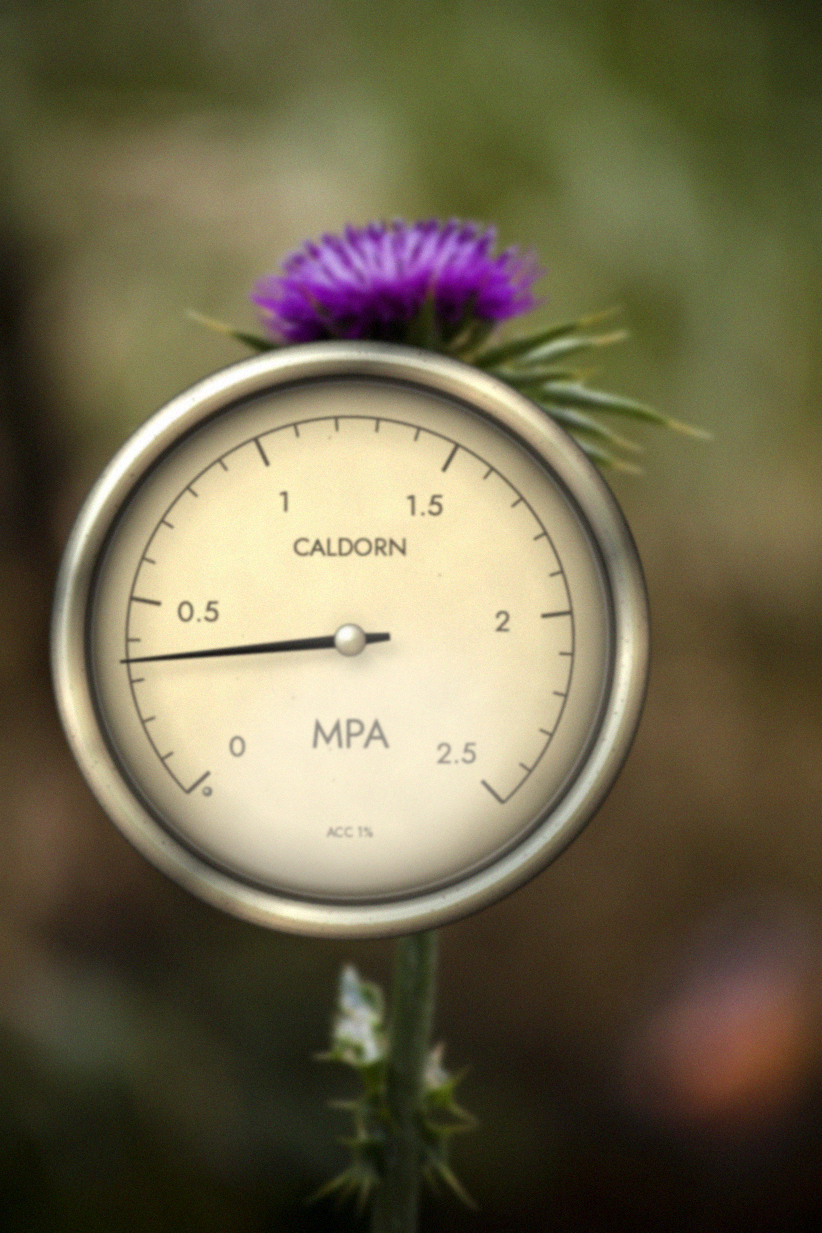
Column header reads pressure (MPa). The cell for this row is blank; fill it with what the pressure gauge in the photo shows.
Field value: 0.35 MPa
